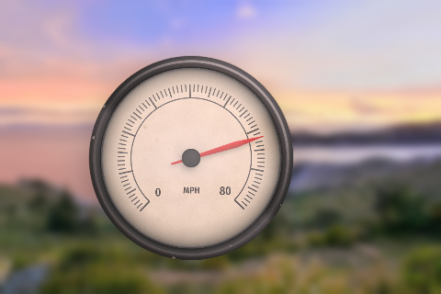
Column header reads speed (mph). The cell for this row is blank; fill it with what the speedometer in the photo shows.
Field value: 62 mph
